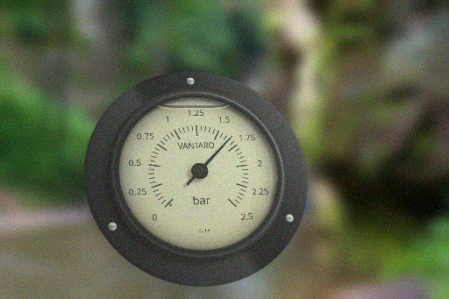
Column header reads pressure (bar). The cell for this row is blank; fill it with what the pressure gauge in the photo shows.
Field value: 1.65 bar
